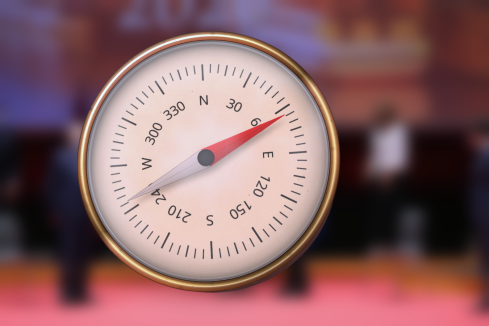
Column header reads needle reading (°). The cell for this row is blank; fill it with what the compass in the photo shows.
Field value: 65 °
